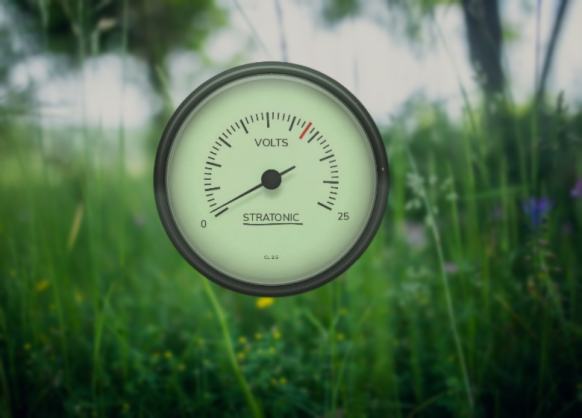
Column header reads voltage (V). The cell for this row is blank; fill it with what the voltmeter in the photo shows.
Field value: 0.5 V
